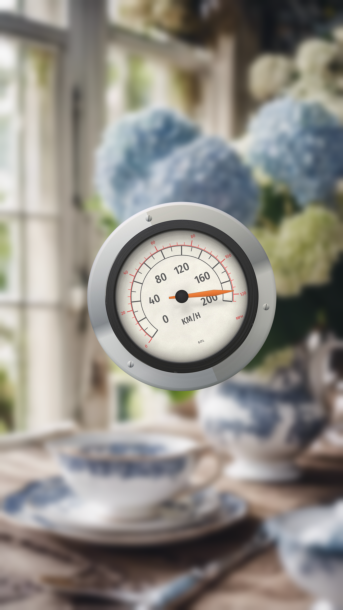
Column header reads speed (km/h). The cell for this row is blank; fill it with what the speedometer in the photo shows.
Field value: 190 km/h
